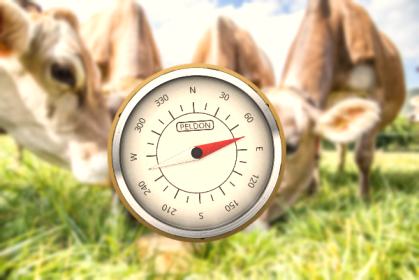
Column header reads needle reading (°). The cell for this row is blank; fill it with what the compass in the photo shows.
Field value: 75 °
